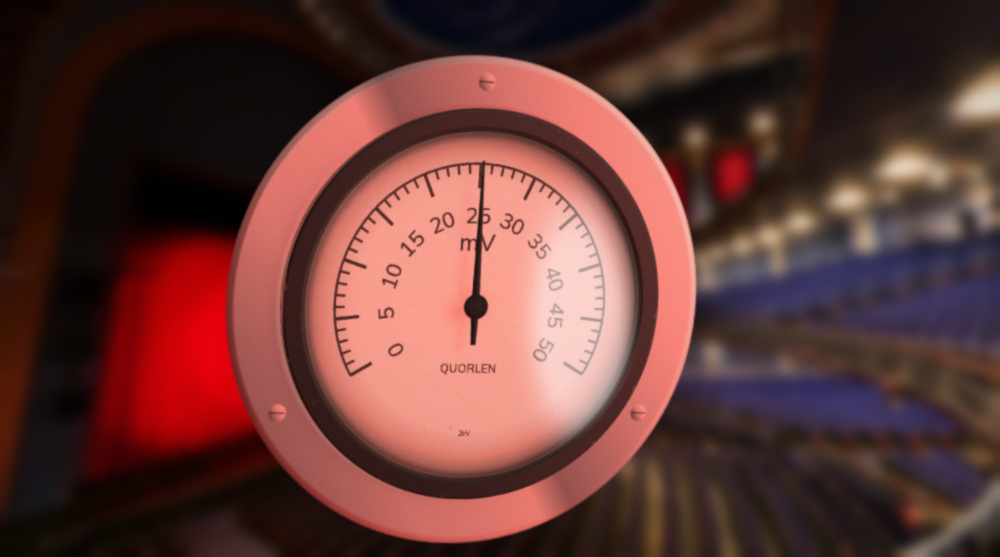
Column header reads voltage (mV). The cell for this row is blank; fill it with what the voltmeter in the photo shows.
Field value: 25 mV
